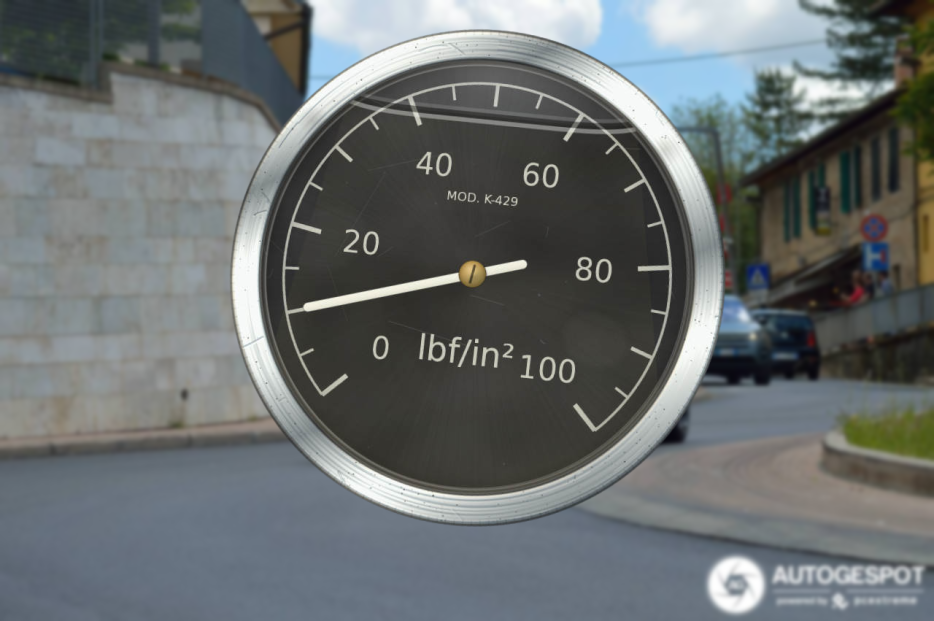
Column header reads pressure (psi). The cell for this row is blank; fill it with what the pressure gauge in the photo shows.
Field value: 10 psi
